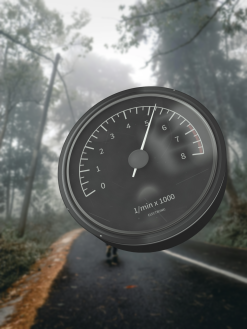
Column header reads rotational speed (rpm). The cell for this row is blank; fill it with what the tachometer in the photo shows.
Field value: 5250 rpm
